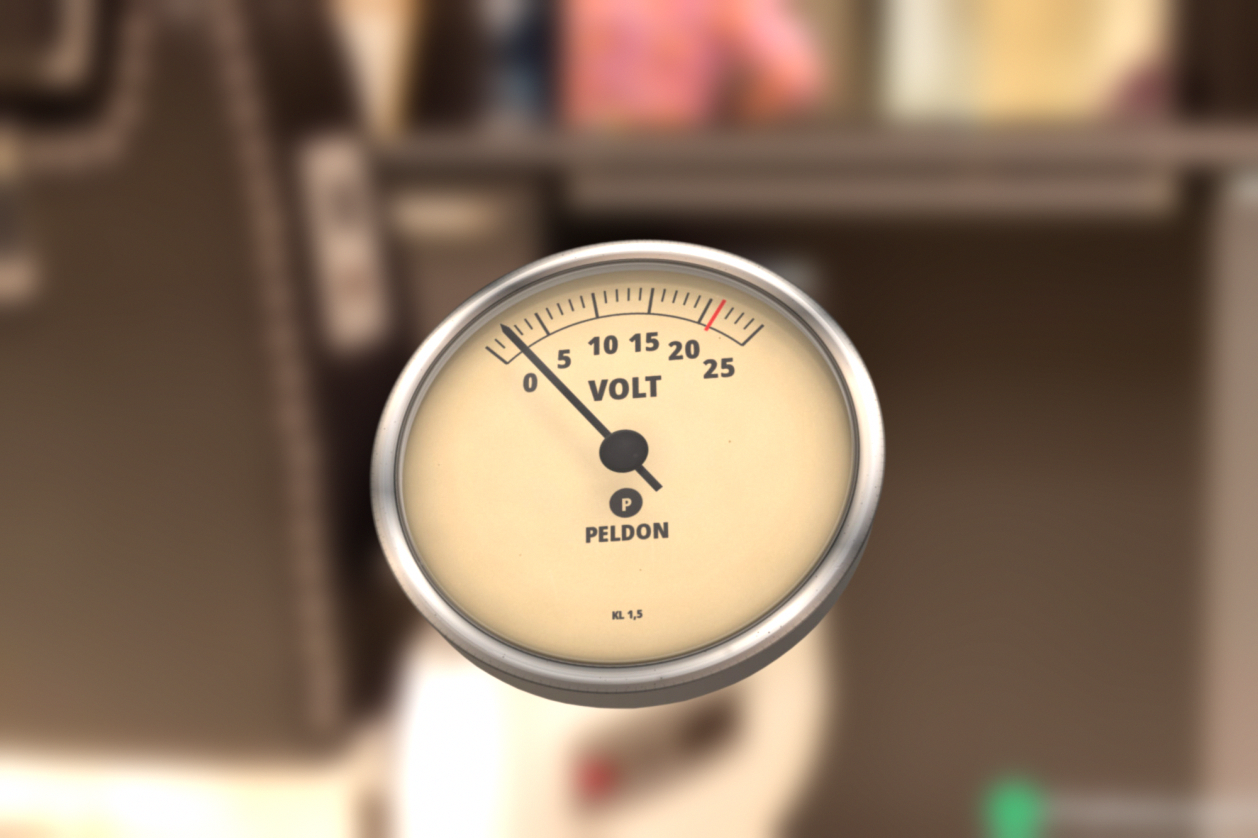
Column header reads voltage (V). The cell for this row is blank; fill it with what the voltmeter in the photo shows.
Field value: 2 V
